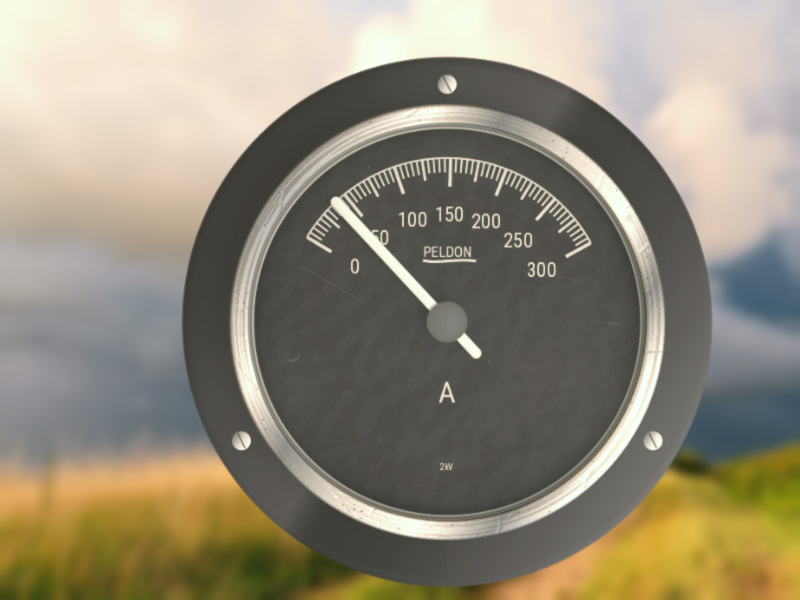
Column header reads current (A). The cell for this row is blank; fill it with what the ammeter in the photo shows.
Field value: 40 A
